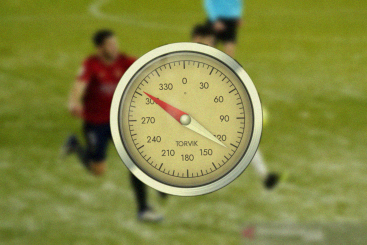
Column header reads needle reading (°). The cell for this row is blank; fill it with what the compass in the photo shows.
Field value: 305 °
